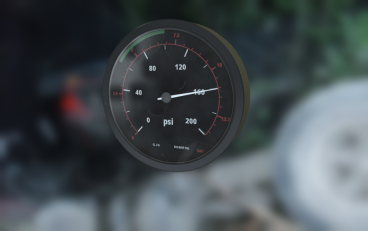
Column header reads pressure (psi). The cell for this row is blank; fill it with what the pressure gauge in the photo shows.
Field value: 160 psi
